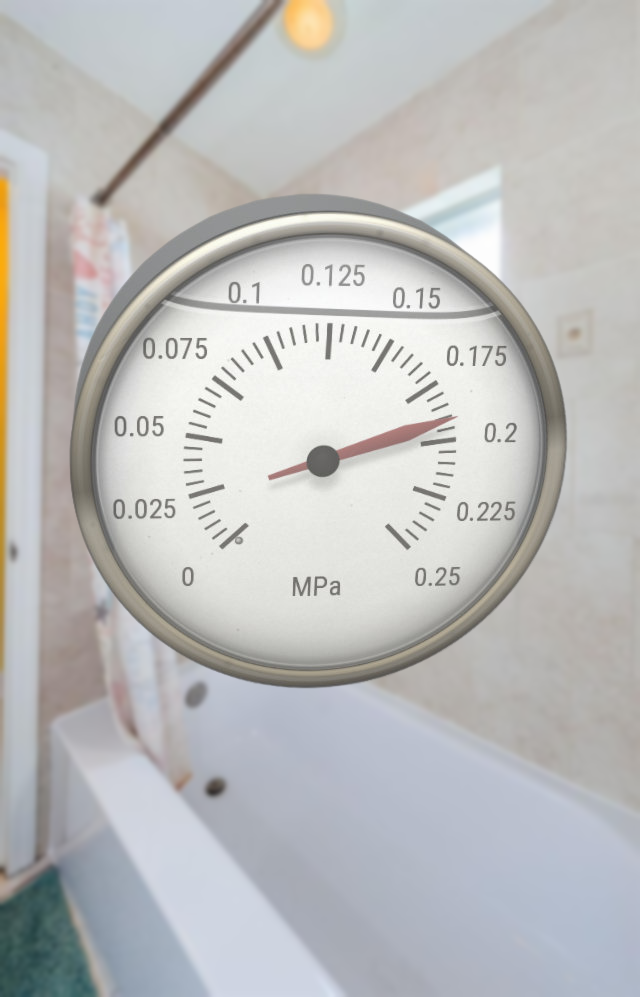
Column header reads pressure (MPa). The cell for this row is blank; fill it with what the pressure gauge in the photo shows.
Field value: 0.19 MPa
